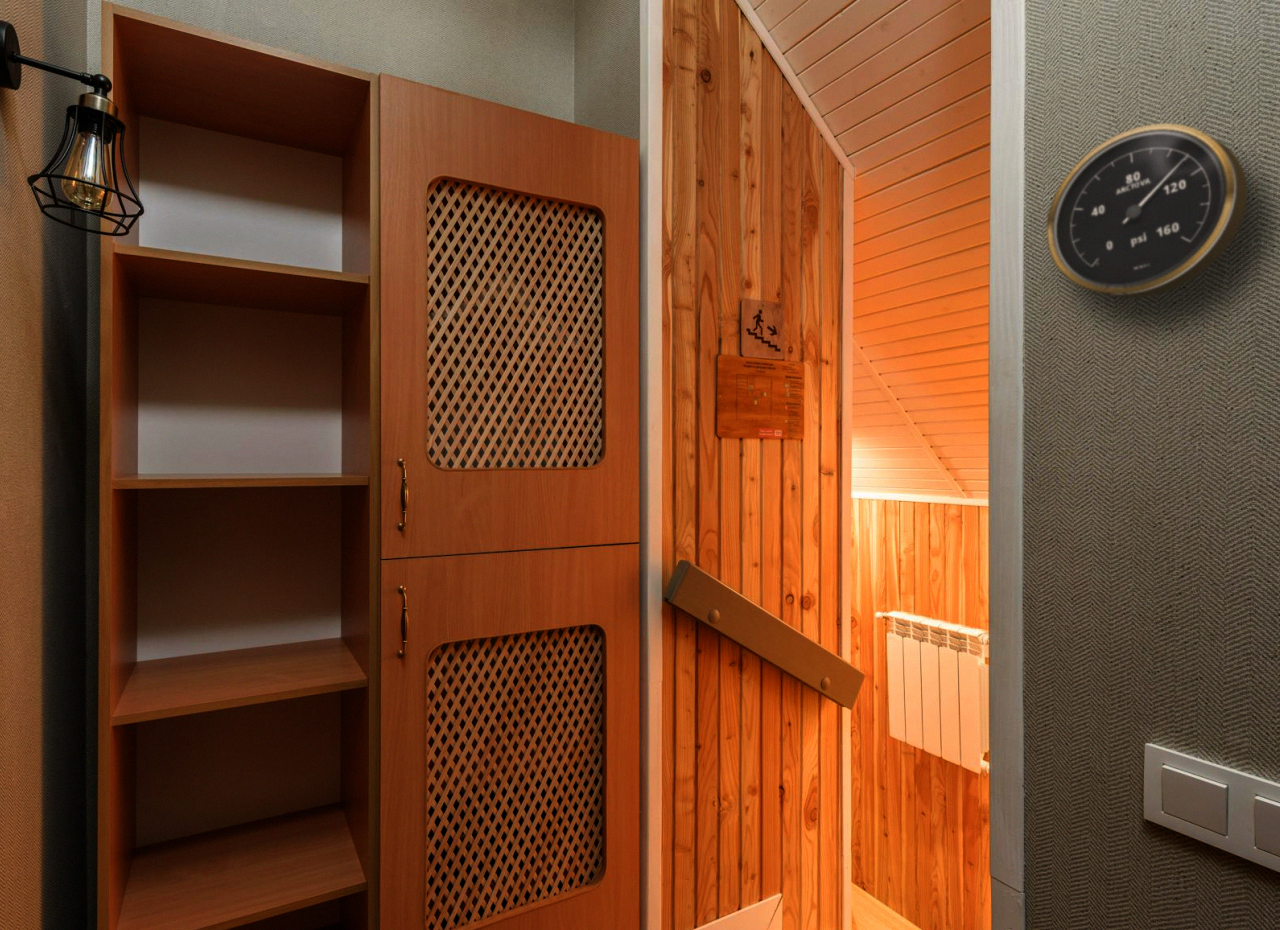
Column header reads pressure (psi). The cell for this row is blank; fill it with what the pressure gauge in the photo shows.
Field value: 110 psi
